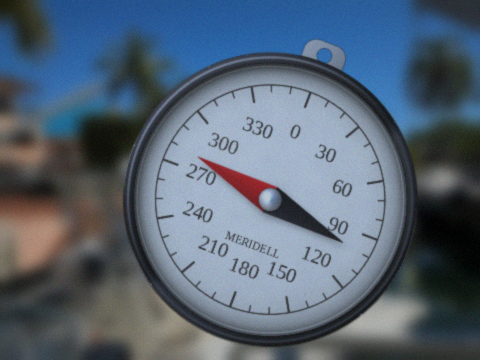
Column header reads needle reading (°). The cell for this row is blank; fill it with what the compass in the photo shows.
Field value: 280 °
